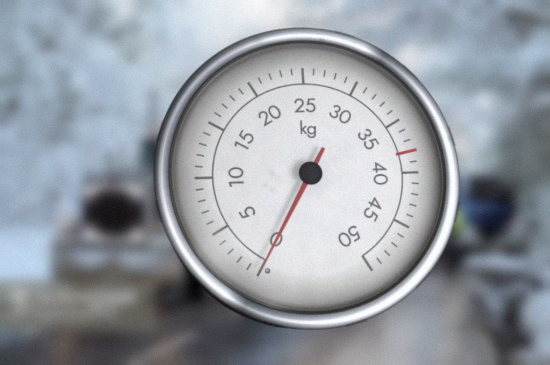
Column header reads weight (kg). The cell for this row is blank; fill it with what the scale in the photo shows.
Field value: 0 kg
